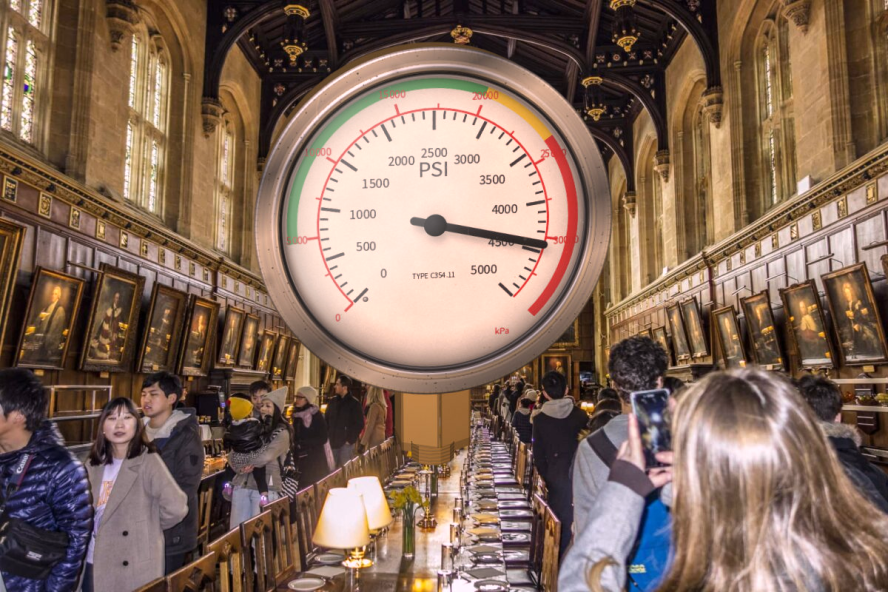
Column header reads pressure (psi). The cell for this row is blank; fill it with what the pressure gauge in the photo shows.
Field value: 4400 psi
